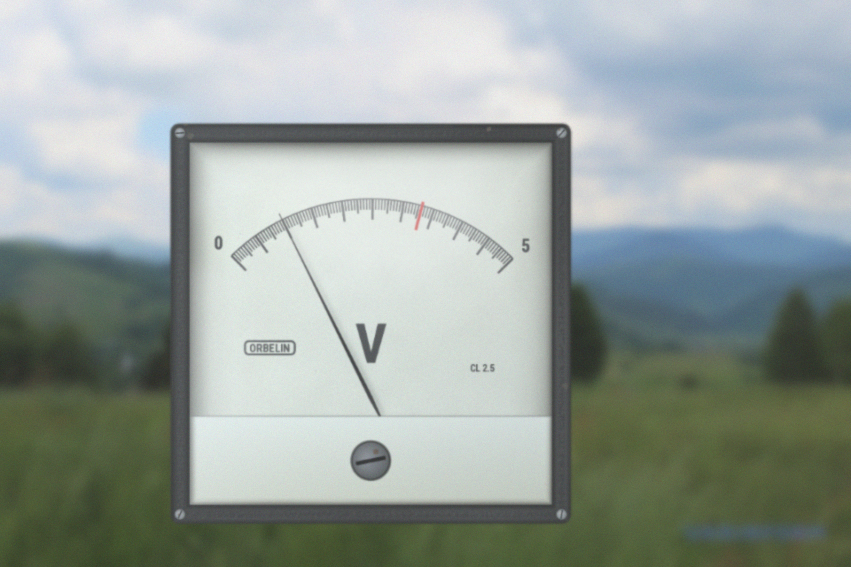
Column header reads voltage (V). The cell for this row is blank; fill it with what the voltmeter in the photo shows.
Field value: 1 V
